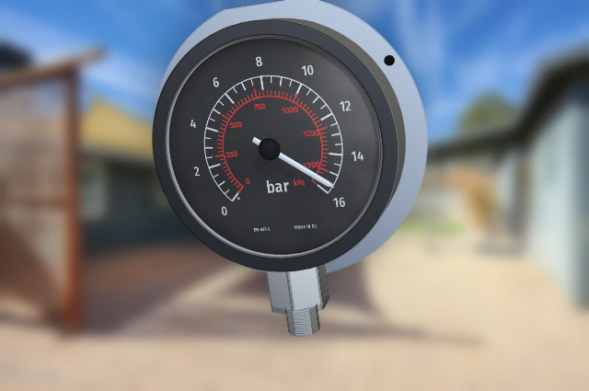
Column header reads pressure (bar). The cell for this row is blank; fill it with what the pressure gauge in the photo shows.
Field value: 15.5 bar
